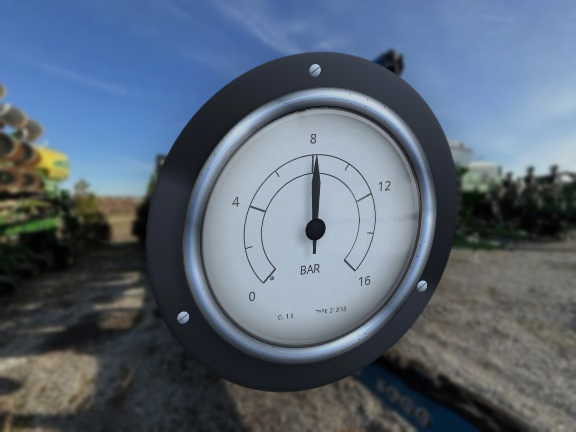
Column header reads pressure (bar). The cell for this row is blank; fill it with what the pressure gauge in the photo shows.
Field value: 8 bar
